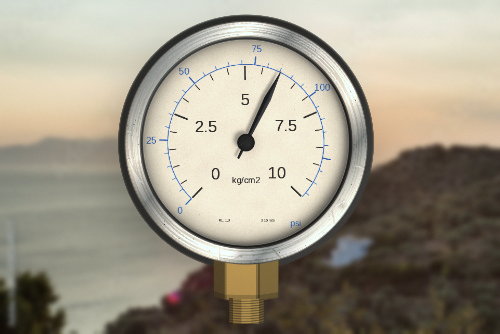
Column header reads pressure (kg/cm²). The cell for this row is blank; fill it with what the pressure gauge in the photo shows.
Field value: 6 kg/cm²
